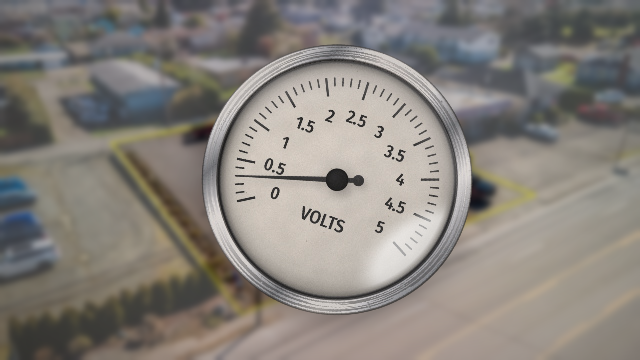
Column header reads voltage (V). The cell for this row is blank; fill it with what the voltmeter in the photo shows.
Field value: 0.3 V
